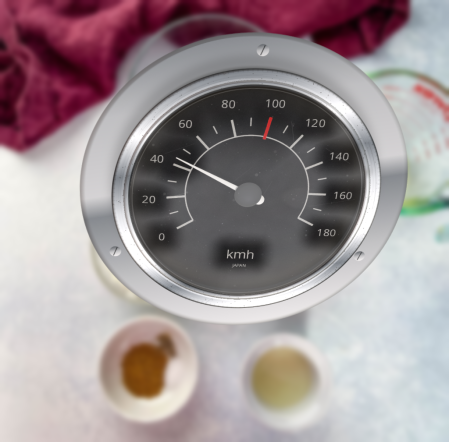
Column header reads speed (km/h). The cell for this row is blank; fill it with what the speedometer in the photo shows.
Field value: 45 km/h
